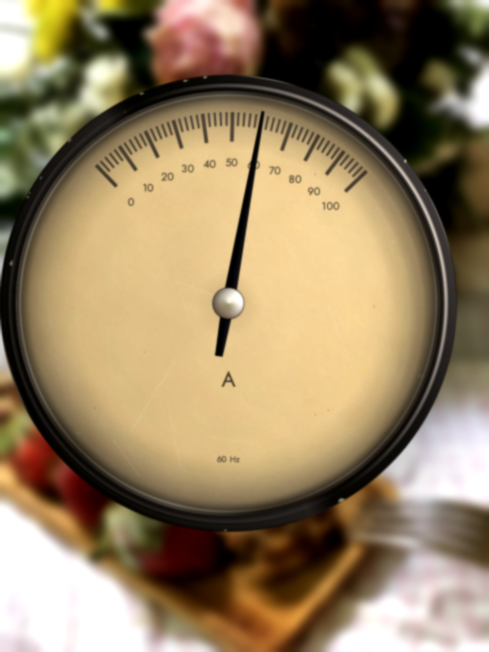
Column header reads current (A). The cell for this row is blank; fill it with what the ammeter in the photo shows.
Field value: 60 A
